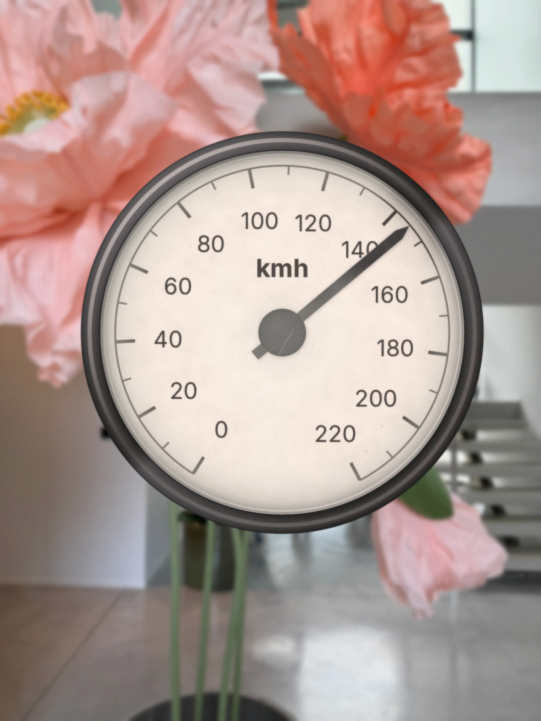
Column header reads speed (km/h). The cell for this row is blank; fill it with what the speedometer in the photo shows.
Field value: 145 km/h
